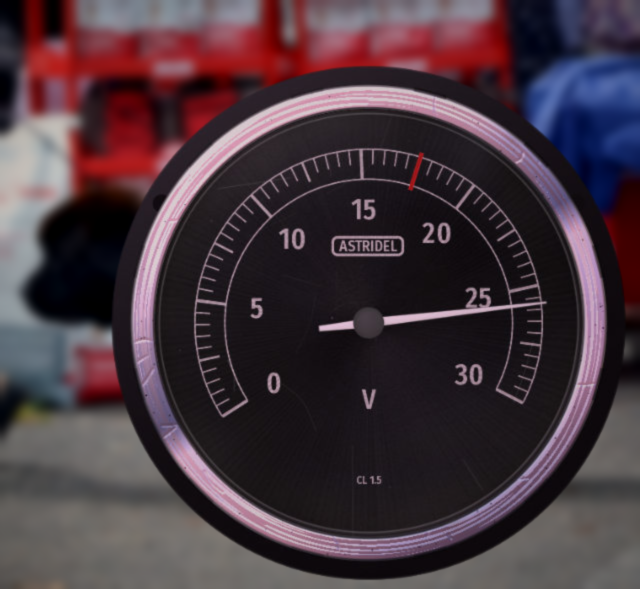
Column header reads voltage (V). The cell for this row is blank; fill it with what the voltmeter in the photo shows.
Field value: 25.75 V
